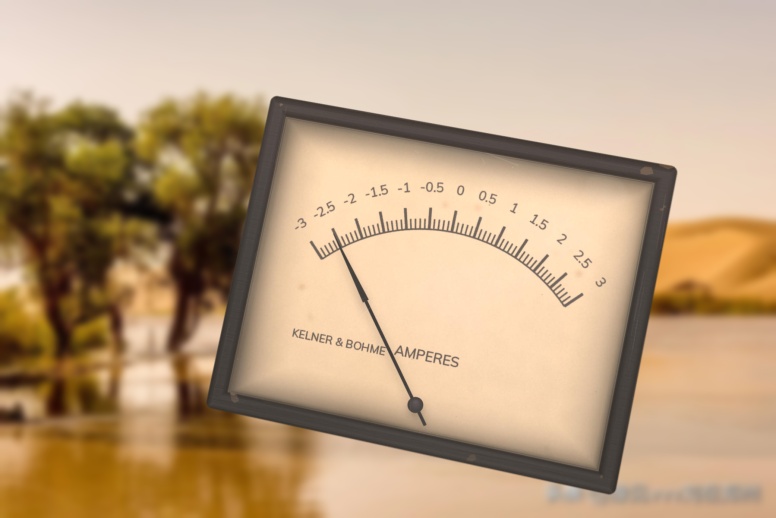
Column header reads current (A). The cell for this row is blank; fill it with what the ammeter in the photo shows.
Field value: -2.5 A
